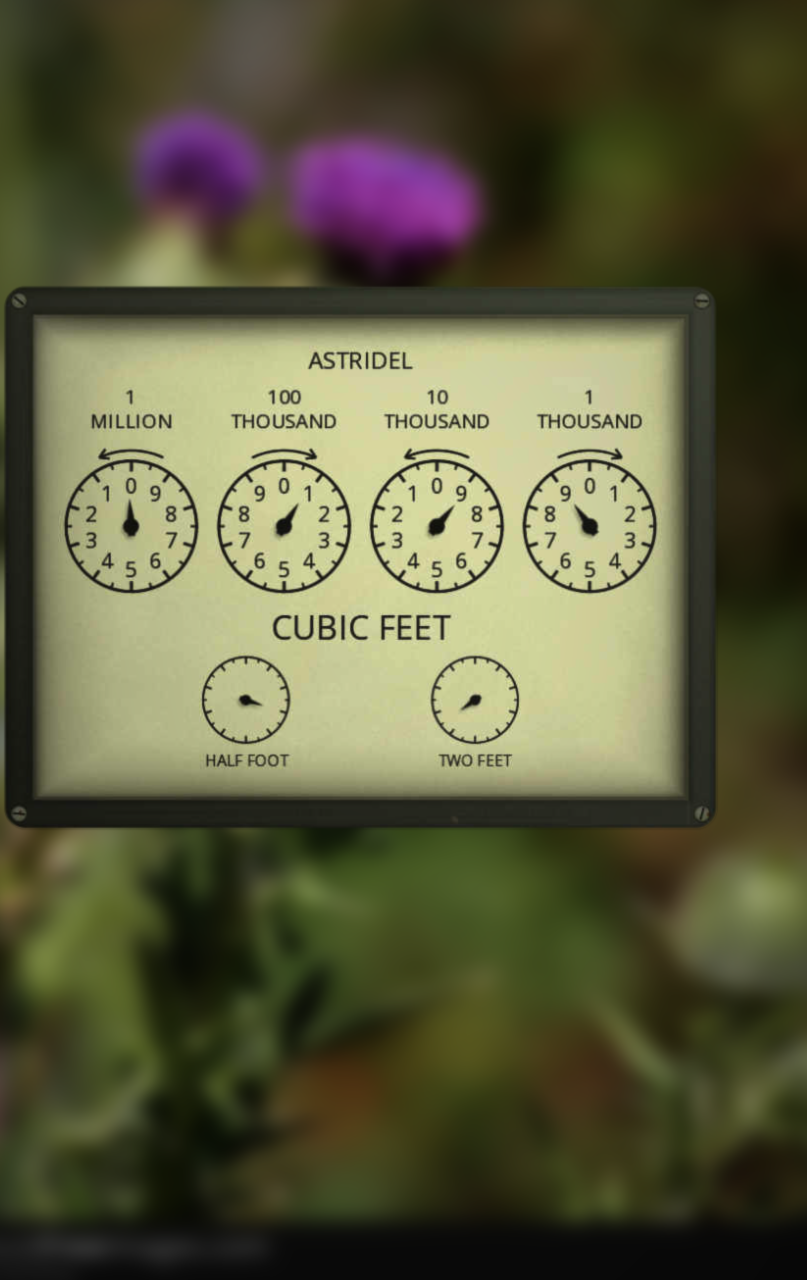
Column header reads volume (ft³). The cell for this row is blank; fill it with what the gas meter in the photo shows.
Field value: 8900 ft³
